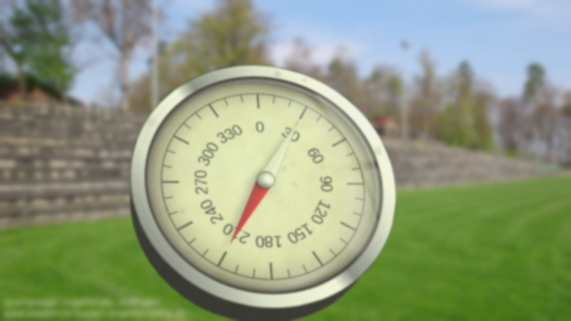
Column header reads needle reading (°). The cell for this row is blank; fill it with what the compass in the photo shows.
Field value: 210 °
